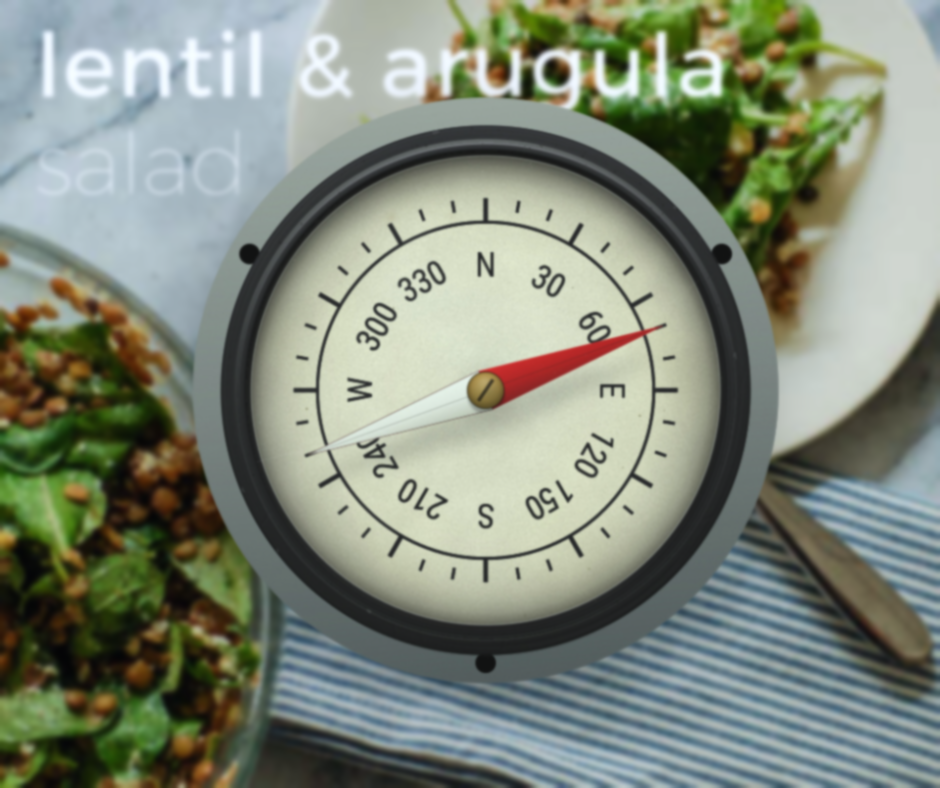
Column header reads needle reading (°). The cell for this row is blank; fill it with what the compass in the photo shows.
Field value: 70 °
